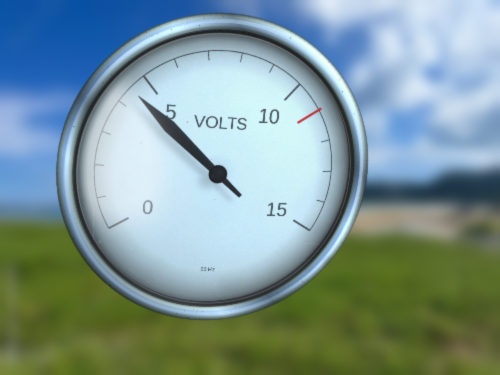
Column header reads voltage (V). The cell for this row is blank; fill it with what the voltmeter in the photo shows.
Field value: 4.5 V
